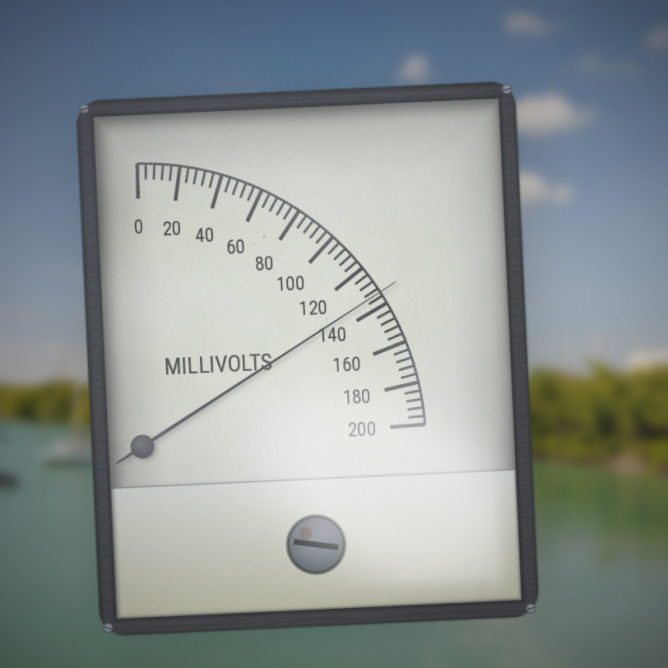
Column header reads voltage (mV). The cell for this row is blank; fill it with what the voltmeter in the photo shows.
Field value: 134 mV
